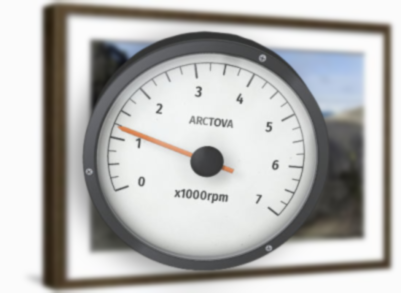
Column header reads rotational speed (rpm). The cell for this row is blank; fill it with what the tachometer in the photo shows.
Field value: 1250 rpm
